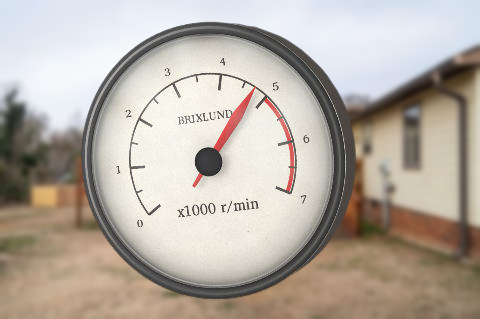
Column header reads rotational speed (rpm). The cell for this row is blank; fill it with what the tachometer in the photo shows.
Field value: 4750 rpm
